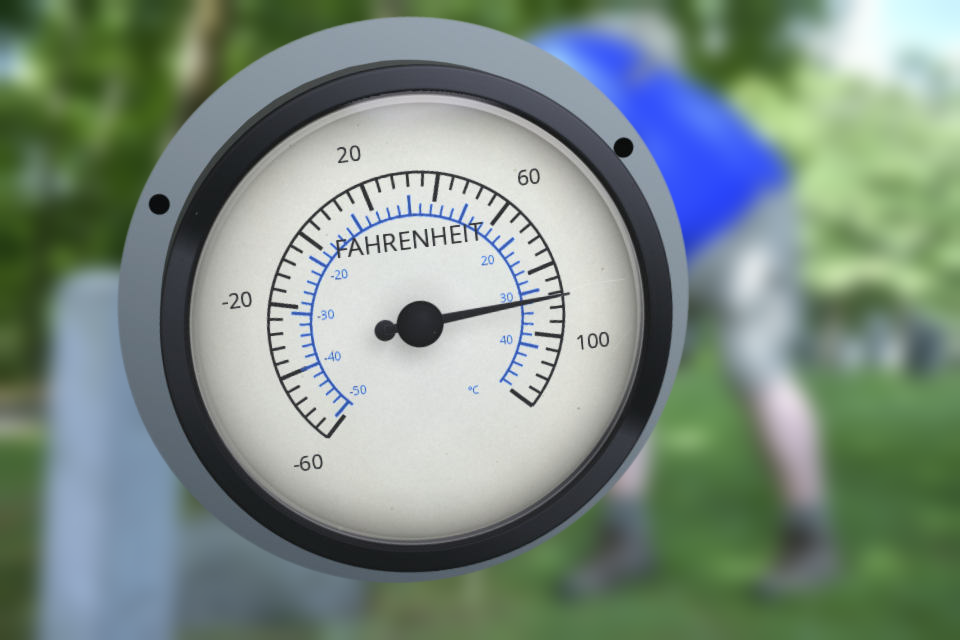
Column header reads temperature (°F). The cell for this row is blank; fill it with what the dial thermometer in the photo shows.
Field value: 88 °F
